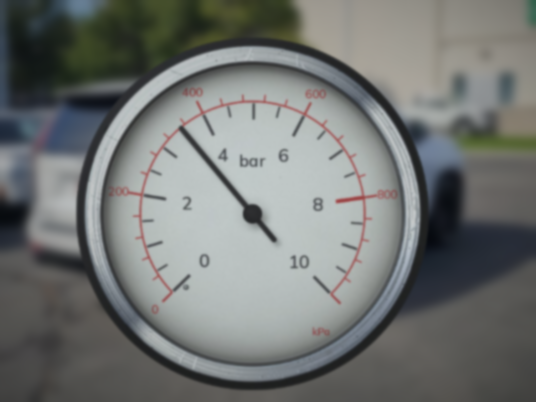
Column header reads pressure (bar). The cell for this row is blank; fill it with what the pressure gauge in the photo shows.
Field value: 3.5 bar
